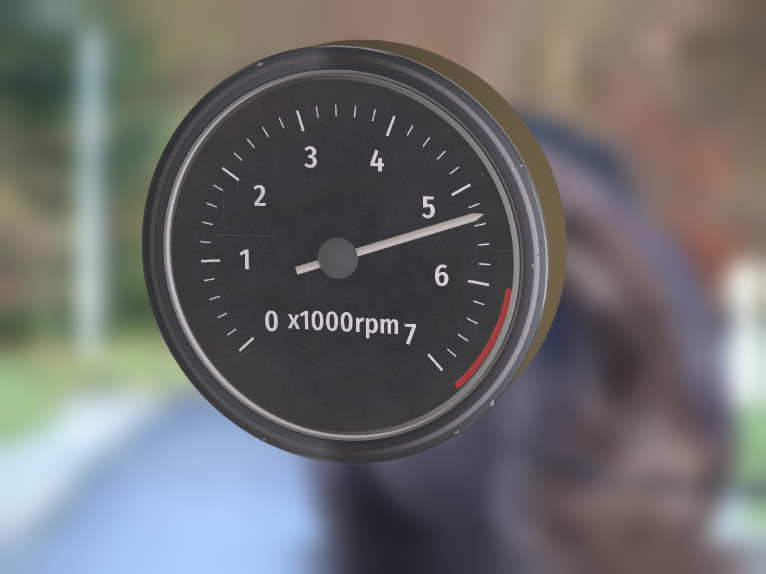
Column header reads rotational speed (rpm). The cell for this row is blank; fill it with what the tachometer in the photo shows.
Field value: 5300 rpm
